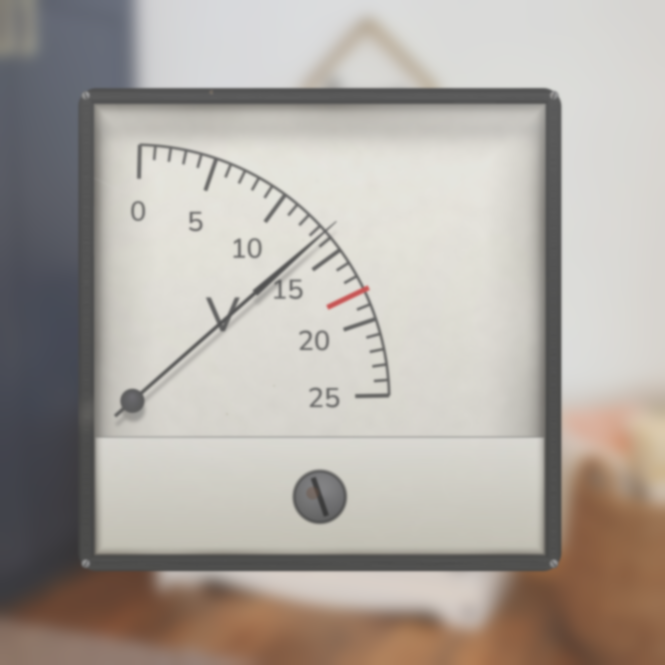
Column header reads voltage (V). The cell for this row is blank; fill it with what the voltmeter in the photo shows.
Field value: 13.5 V
